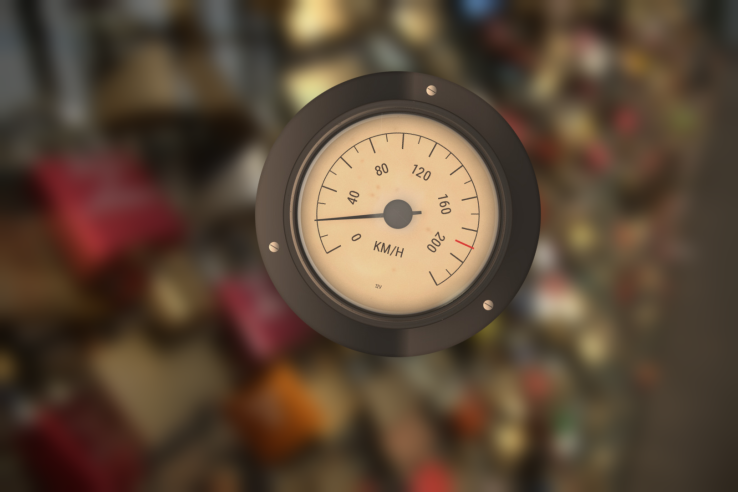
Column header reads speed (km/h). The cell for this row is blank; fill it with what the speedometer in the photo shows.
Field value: 20 km/h
